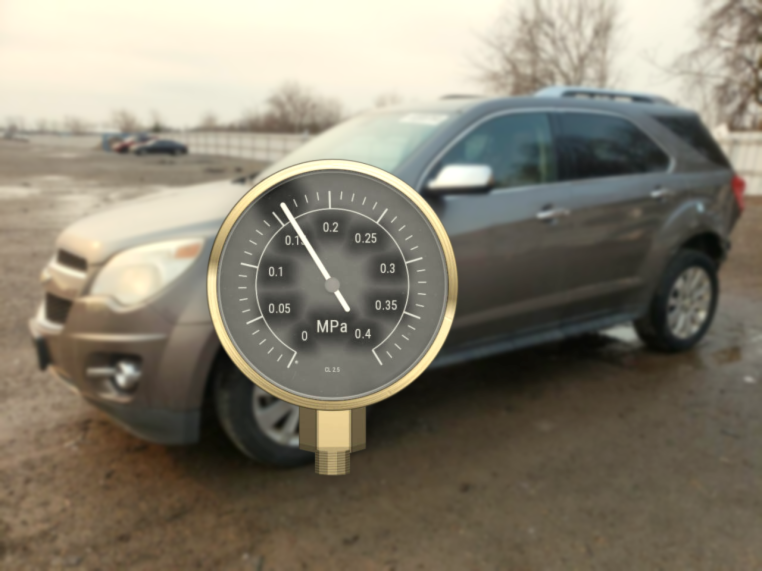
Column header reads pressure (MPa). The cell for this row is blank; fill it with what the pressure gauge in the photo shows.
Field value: 0.16 MPa
